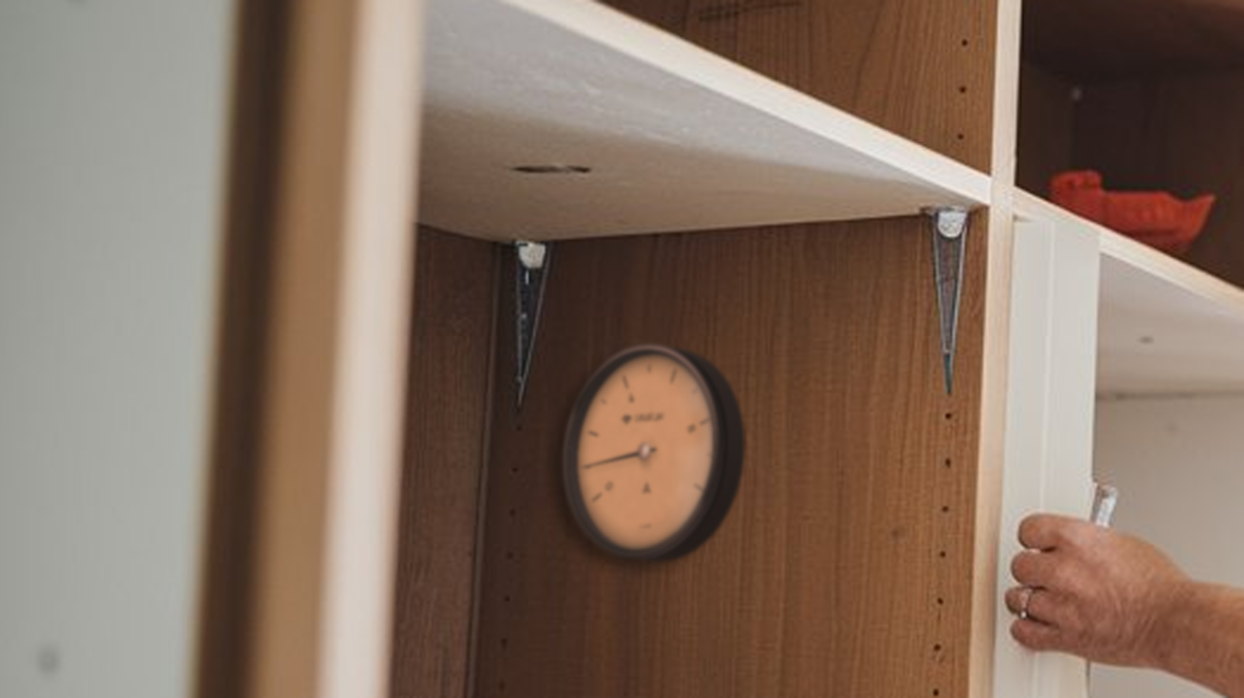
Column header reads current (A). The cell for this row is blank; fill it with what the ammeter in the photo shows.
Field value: 1 A
